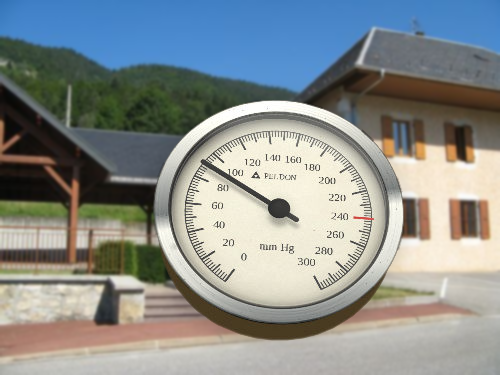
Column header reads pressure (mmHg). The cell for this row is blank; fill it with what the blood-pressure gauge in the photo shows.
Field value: 90 mmHg
